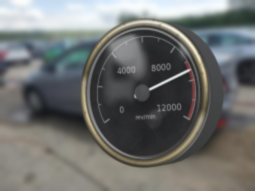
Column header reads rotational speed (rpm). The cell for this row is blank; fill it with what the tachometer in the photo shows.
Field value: 9500 rpm
